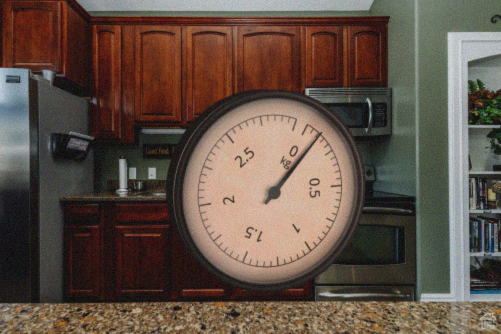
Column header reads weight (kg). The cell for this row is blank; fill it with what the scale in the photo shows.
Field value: 0.1 kg
